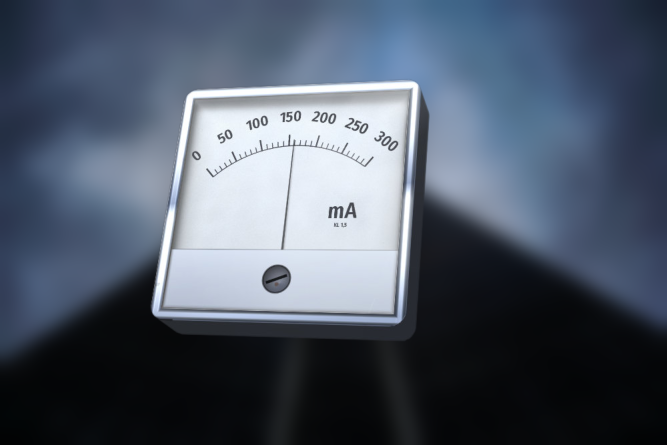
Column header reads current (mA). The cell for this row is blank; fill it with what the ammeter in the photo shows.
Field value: 160 mA
